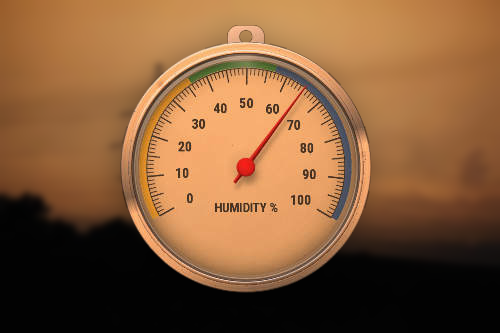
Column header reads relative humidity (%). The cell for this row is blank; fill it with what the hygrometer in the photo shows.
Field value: 65 %
